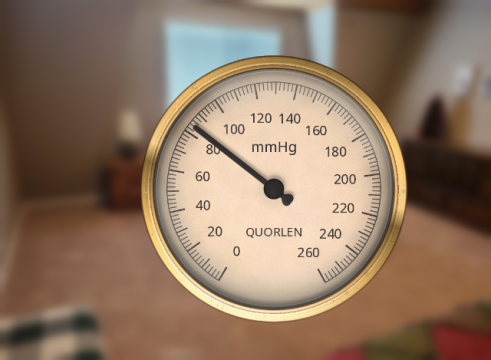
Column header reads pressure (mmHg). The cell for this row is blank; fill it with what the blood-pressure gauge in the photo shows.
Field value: 84 mmHg
